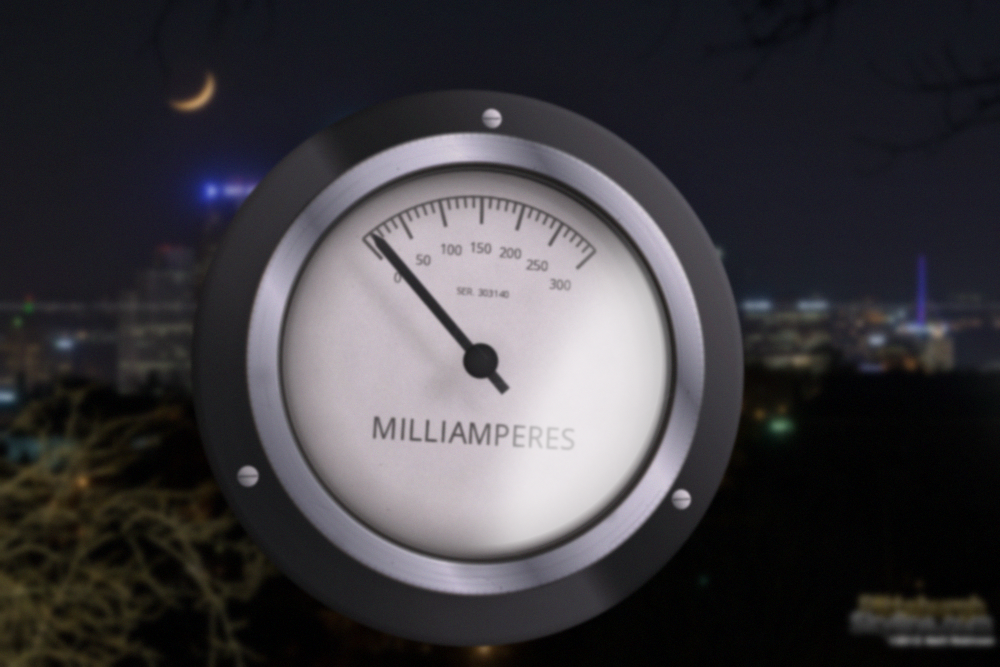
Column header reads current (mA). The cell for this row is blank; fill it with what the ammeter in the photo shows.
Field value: 10 mA
